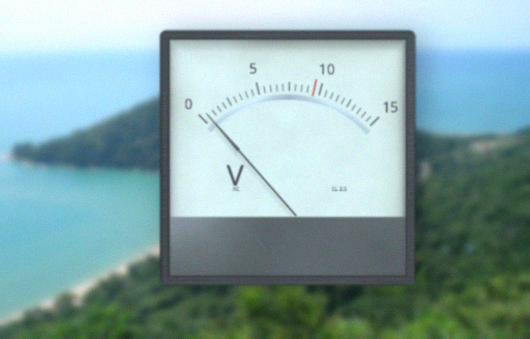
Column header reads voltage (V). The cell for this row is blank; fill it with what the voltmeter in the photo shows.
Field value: 0.5 V
